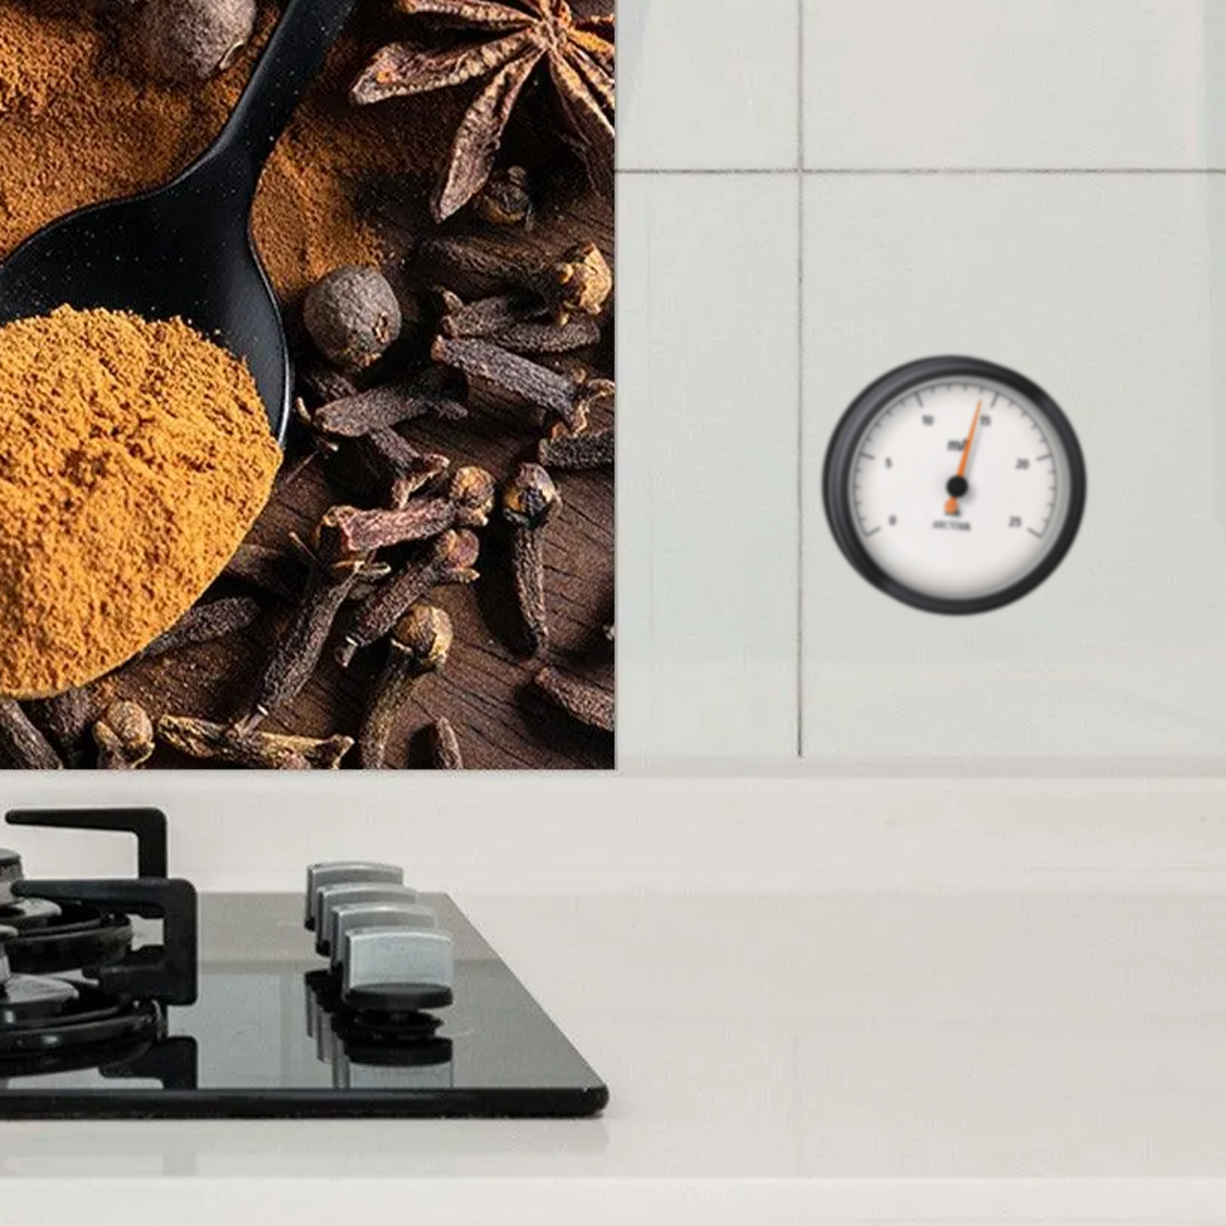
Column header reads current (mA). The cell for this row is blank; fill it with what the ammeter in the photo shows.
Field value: 14 mA
